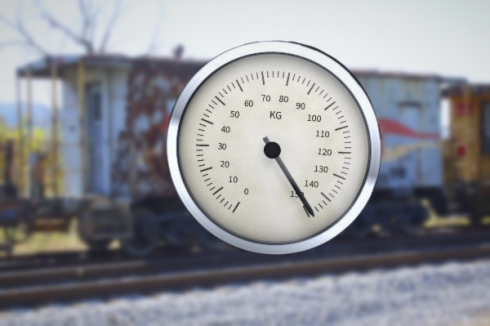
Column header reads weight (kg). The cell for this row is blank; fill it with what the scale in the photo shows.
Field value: 148 kg
